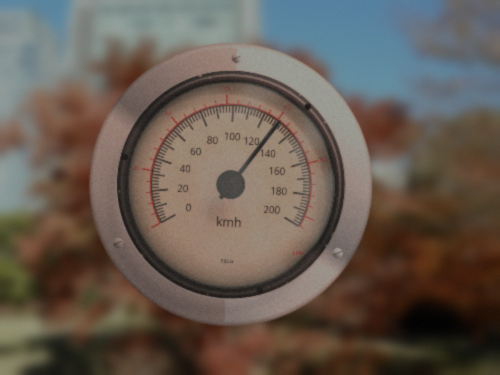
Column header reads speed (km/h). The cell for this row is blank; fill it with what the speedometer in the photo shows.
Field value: 130 km/h
